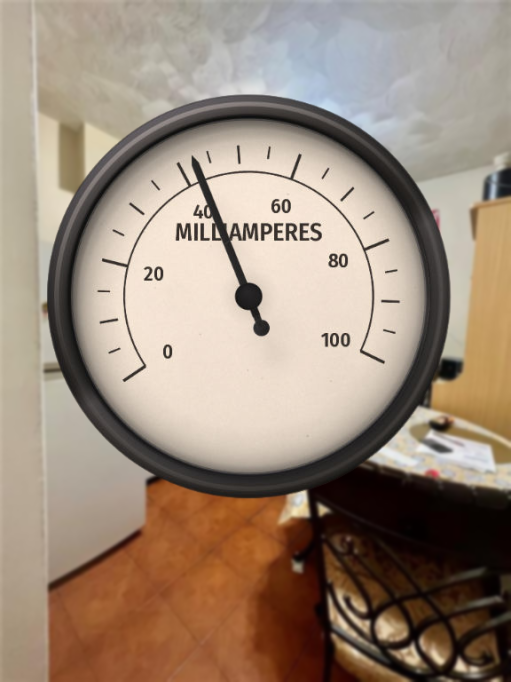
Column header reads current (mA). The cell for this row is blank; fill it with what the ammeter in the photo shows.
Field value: 42.5 mA
